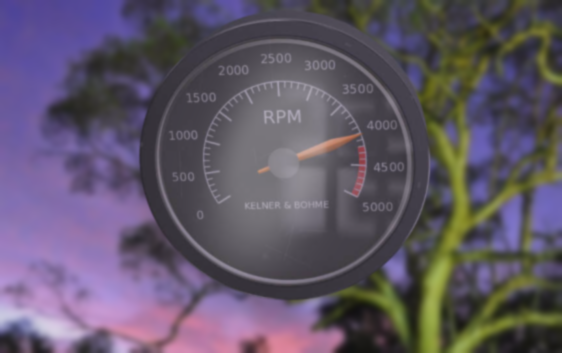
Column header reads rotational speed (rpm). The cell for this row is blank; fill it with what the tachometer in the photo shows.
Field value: 4000 rpm
